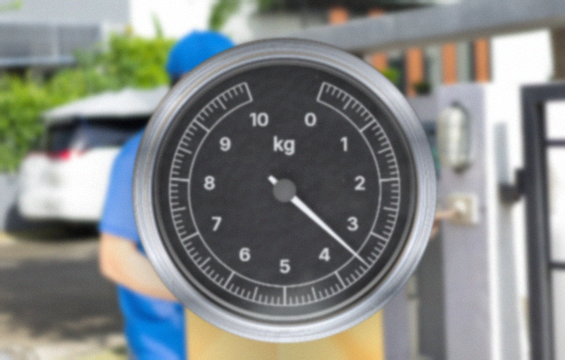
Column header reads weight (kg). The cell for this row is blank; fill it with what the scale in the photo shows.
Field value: 3.5 kg
